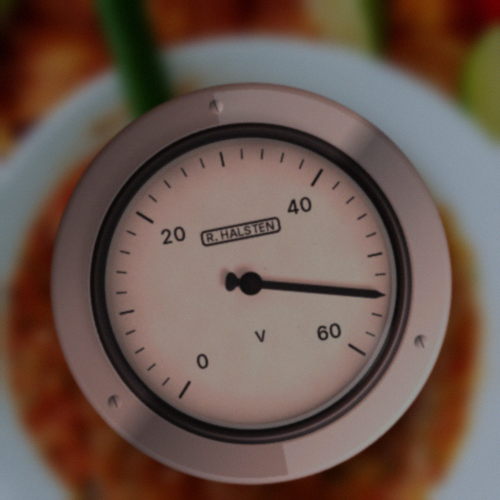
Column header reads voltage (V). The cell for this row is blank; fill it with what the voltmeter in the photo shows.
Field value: 54 V
